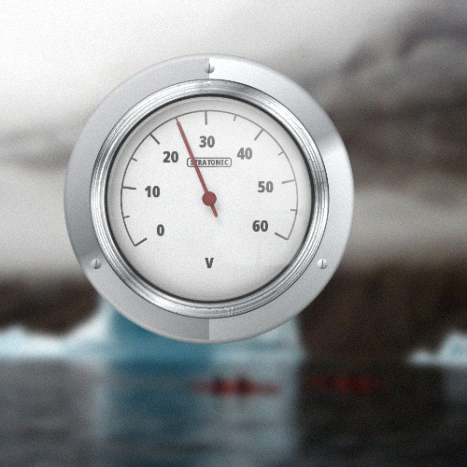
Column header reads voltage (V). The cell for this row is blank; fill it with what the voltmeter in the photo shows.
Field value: 25 V
